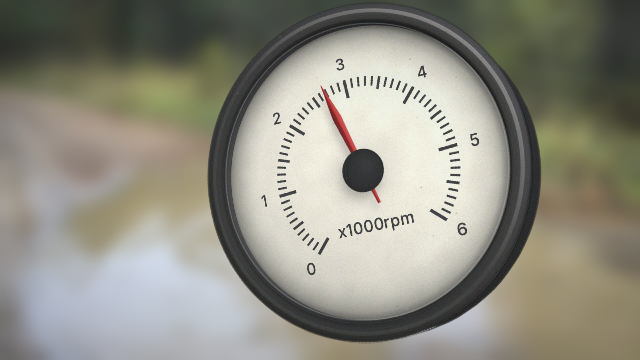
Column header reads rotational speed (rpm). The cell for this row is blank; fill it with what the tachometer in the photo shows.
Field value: 2700 rpm
